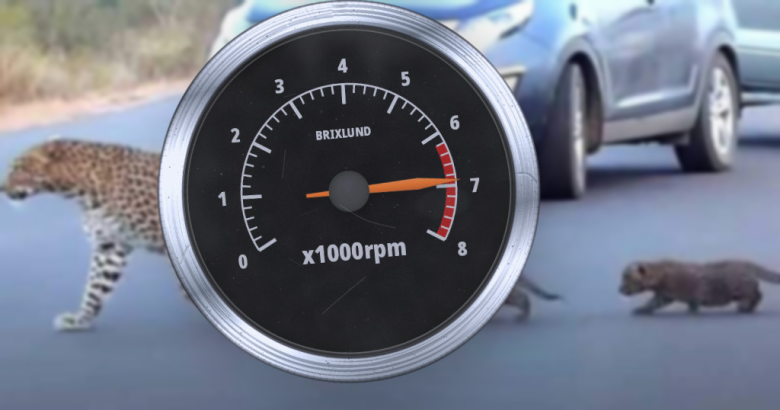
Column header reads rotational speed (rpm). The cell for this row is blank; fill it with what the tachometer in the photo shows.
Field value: 6900 rpm
